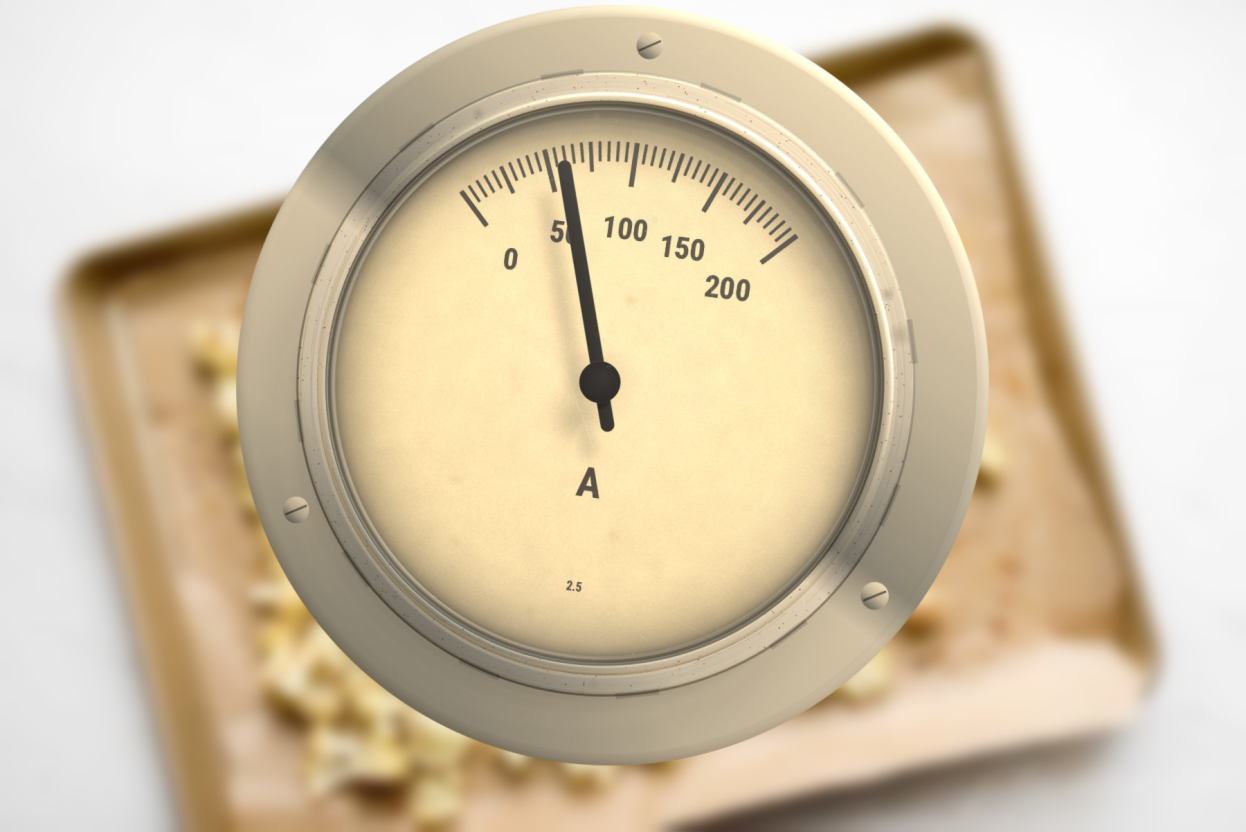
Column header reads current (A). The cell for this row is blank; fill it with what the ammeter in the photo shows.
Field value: 60 A
